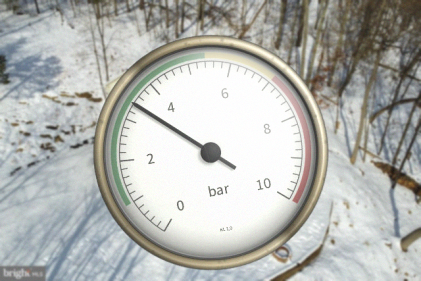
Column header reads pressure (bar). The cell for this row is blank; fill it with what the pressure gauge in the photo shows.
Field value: 3.4 bar
